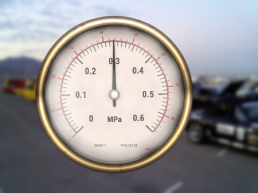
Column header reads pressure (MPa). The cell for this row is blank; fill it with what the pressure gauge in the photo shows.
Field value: 0.3 MPa
